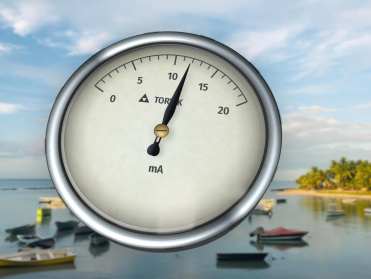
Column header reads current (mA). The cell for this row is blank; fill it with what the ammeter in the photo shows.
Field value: 12 mA
